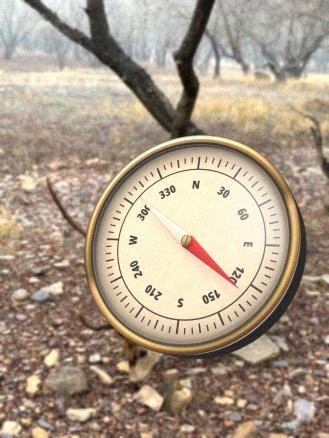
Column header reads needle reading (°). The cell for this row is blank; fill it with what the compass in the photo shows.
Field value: 127.5 °
